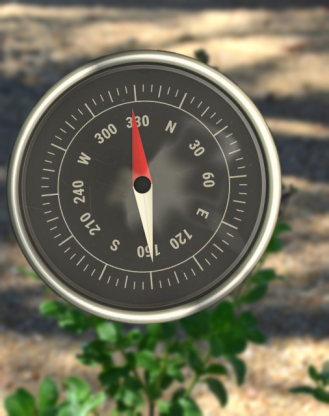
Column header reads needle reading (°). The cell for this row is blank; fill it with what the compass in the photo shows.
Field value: 327.5 °
